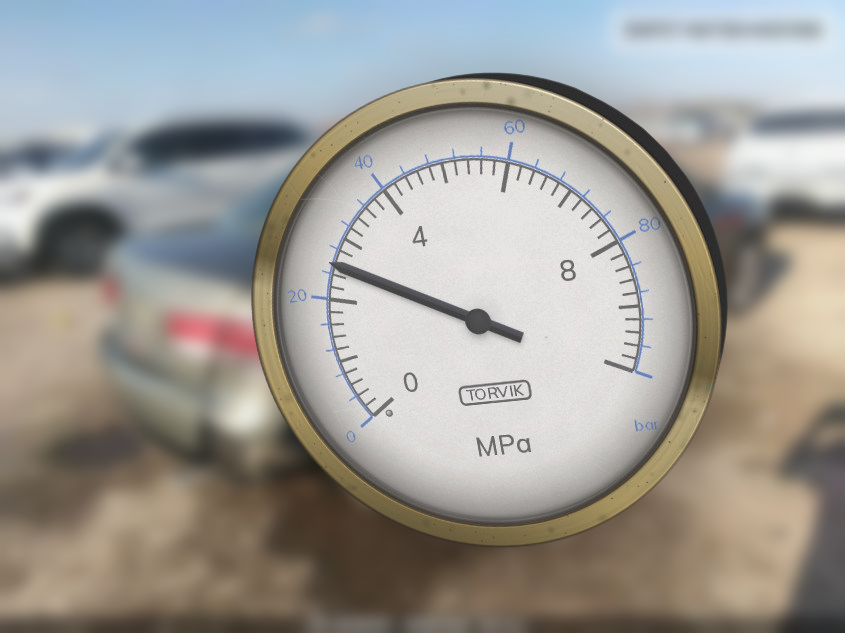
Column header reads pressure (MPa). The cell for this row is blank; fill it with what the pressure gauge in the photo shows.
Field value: 2.6 MPa
